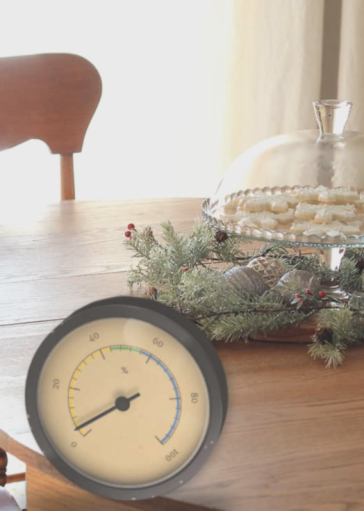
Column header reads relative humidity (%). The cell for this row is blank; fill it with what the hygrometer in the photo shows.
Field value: 4 %
